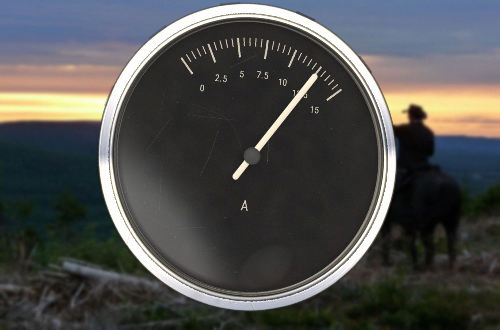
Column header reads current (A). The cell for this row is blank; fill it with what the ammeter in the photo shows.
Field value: 12.5 A
